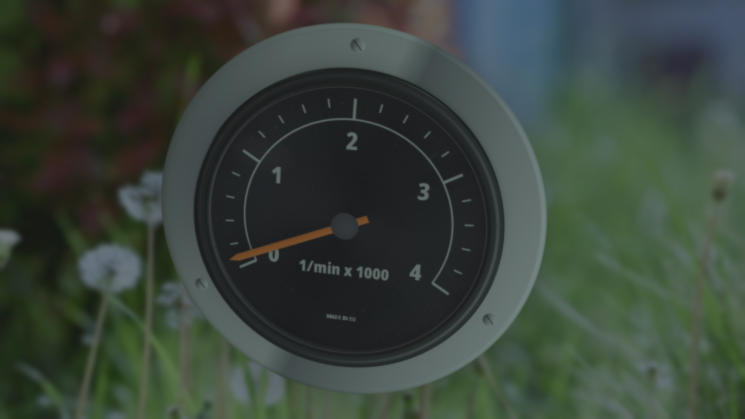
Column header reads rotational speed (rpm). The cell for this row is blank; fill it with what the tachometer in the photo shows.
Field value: 100 rpm
